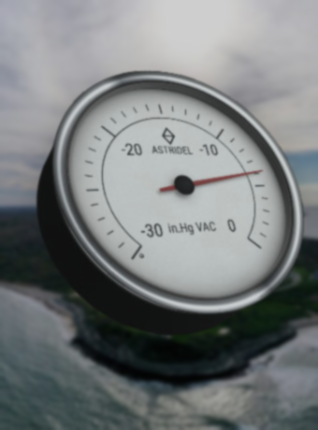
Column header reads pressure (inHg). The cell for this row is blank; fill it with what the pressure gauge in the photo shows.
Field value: -6 inHg
